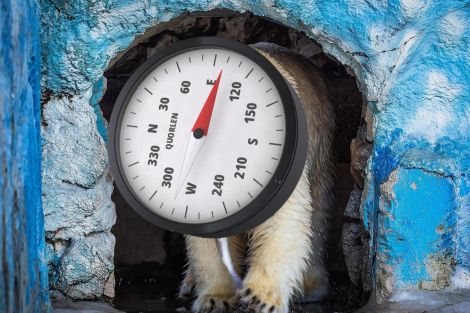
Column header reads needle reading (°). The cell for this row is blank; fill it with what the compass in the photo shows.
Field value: 100 °
